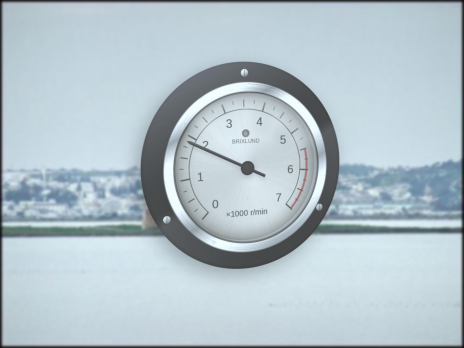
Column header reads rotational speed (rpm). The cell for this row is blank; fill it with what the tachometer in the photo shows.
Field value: 1875 rpm
